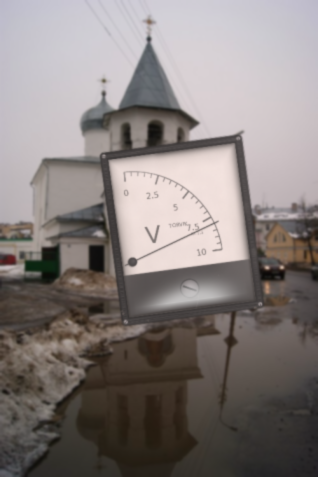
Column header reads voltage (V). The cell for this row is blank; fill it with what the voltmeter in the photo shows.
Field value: 8 V
